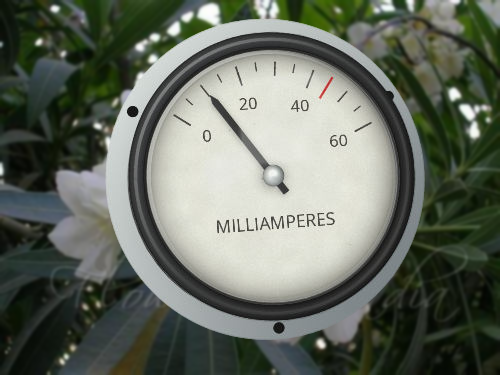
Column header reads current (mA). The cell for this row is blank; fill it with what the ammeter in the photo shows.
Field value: 10 mA
